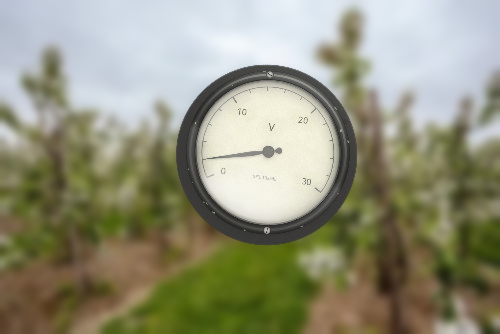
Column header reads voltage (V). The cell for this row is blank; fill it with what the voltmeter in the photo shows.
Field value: 2 V
